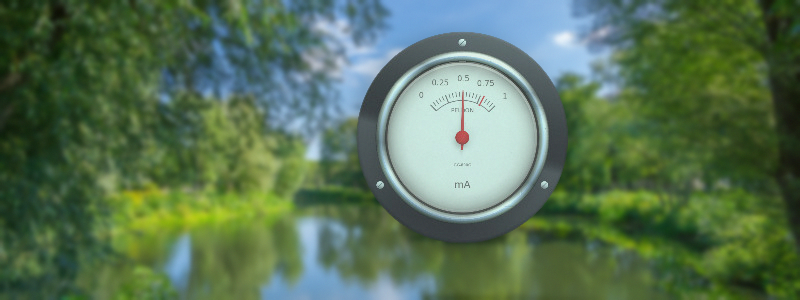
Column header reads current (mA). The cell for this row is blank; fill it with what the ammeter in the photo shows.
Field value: 0.5 mA
